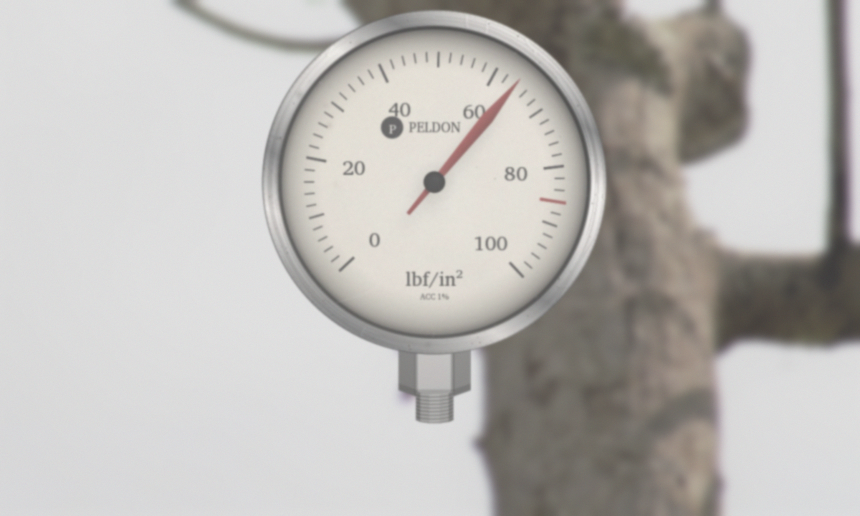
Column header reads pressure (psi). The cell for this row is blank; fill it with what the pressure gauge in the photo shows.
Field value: 64 psi
